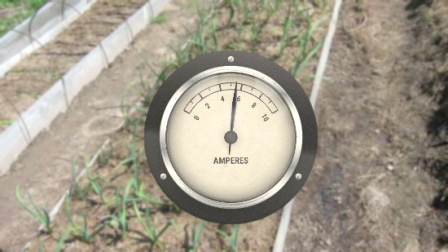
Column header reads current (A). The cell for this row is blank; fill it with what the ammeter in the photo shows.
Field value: 5.5 A
